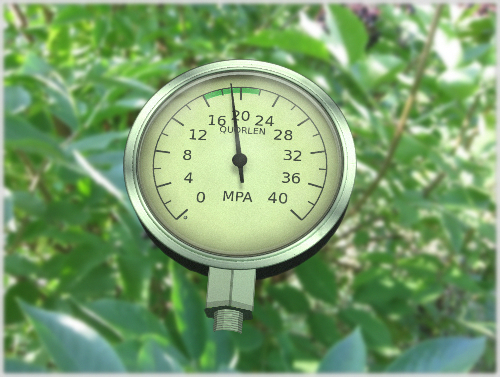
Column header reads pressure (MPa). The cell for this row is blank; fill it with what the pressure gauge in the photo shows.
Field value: 19 MPa
